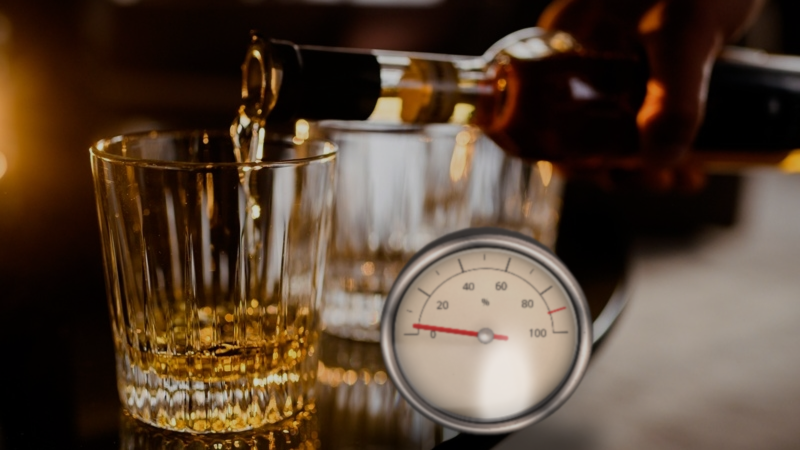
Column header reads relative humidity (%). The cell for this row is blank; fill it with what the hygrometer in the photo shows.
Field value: 5 %
